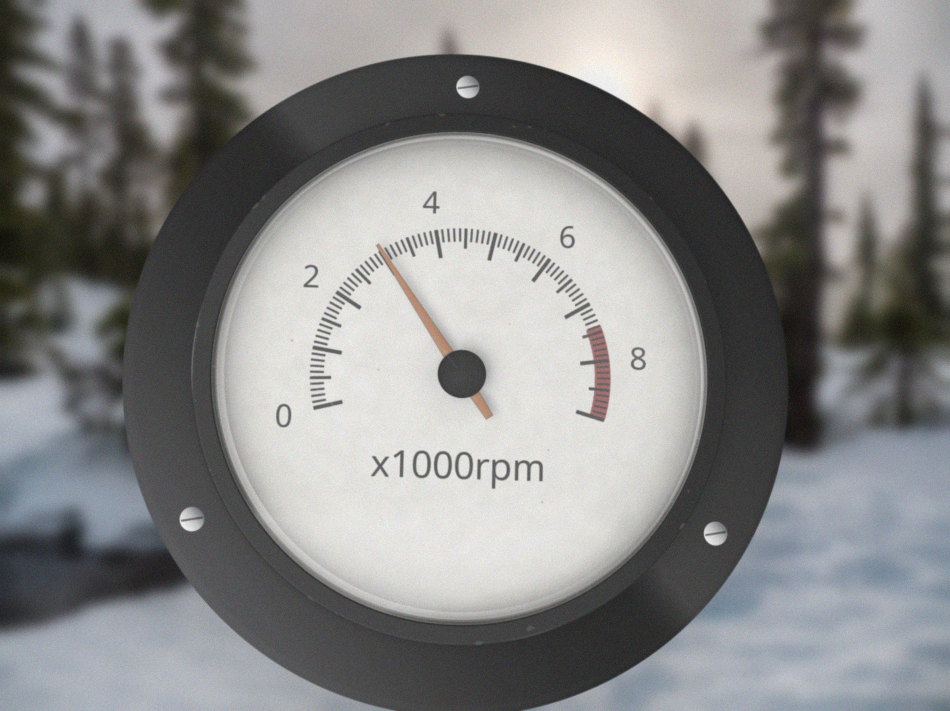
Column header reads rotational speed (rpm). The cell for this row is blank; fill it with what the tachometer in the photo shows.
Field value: 3000 rpm
